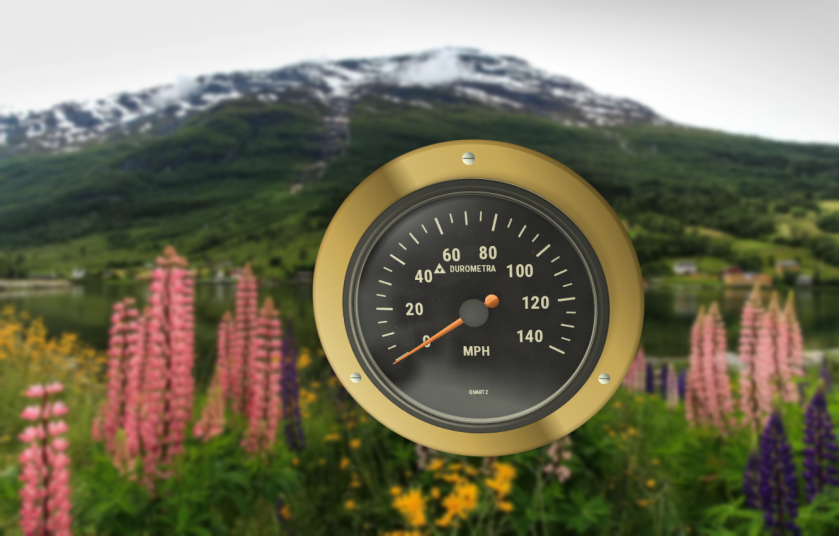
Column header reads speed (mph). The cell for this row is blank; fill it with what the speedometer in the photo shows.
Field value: 0 mph
